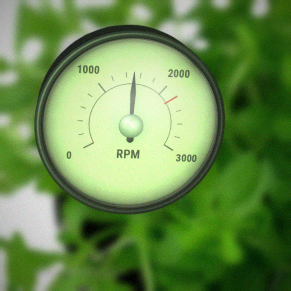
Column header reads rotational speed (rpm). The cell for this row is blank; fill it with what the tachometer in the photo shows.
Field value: 1500 rpm
